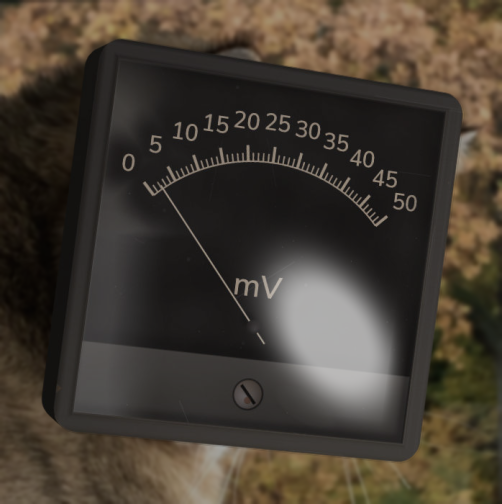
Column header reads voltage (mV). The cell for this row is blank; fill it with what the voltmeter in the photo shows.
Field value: 2 mV
